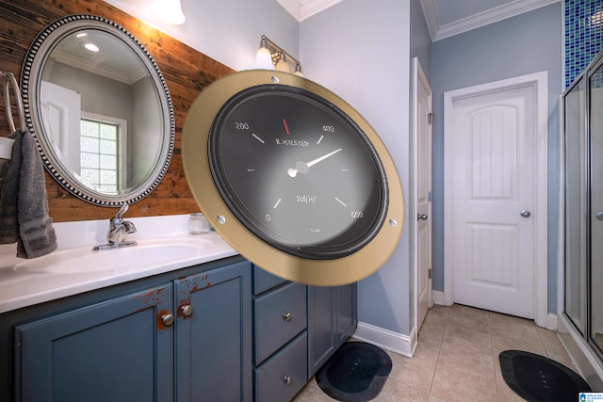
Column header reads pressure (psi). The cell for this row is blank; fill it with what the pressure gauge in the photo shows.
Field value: 450 psi
